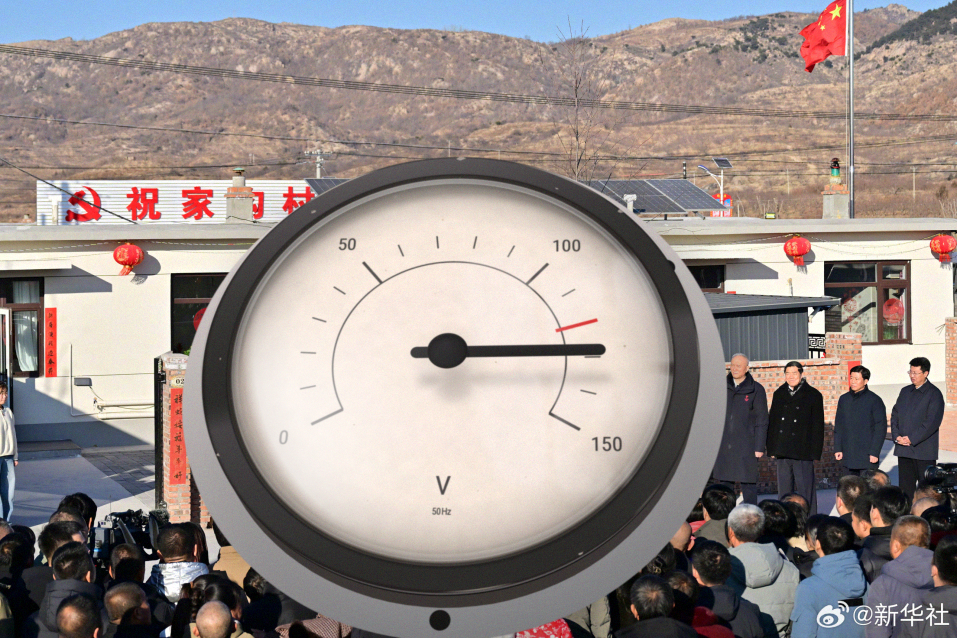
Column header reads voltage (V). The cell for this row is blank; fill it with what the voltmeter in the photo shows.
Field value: 130 V
